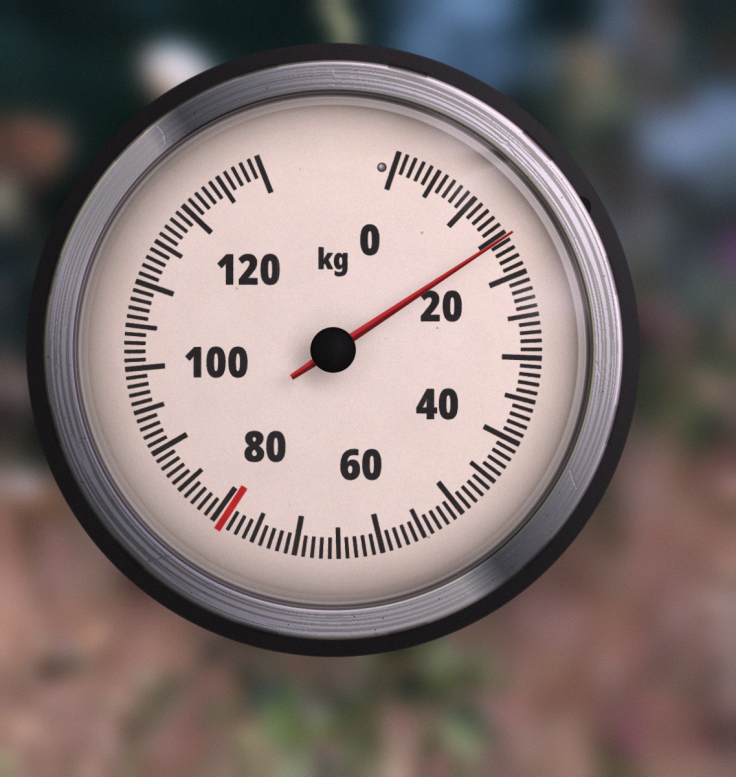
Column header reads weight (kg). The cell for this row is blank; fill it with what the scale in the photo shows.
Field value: 15.5 kg
